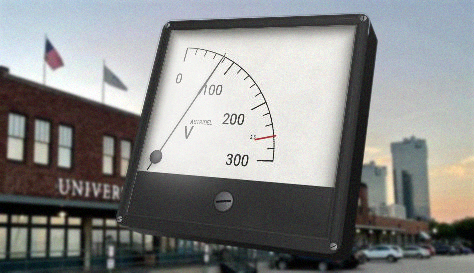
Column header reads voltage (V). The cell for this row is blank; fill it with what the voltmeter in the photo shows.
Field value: 80 V
